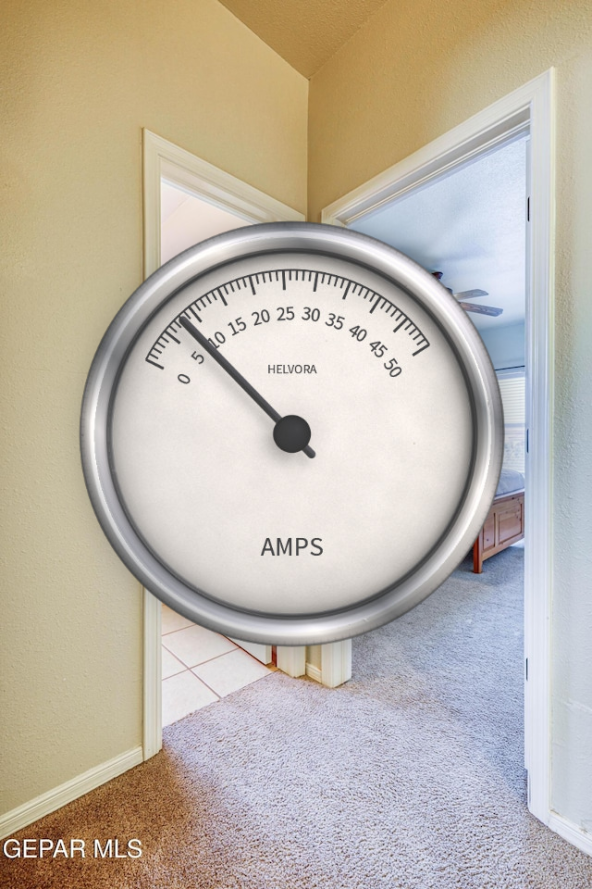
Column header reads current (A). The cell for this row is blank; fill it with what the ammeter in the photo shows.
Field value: 8 A
